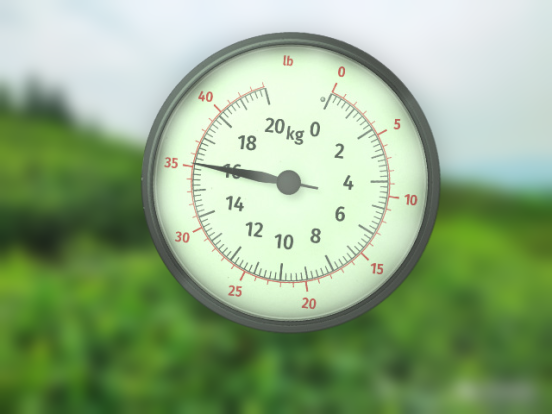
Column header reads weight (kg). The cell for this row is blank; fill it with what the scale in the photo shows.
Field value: 16 kg
